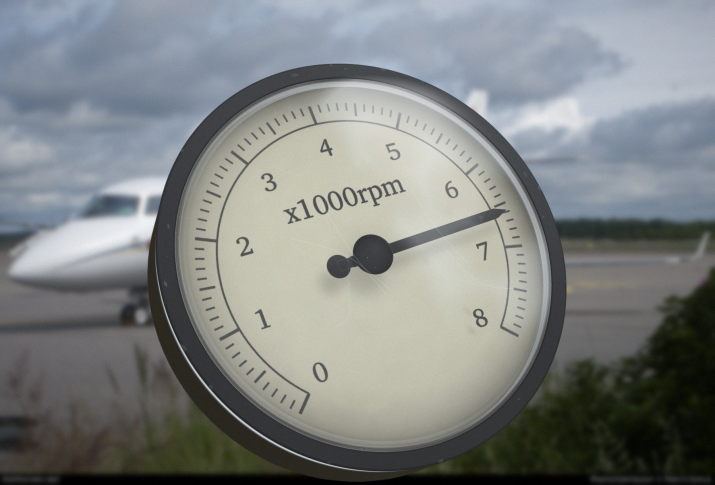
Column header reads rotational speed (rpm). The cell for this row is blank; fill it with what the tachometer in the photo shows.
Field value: 6600 rpm
